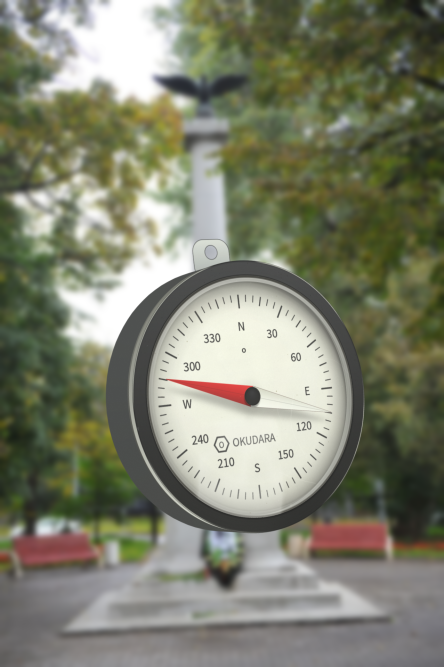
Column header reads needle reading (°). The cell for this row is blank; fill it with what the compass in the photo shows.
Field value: 285 °
